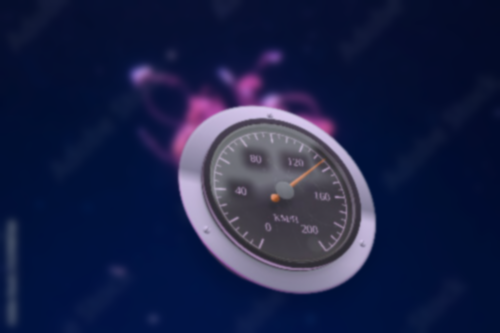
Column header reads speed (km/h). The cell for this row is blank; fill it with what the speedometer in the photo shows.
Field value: 135 km/h
